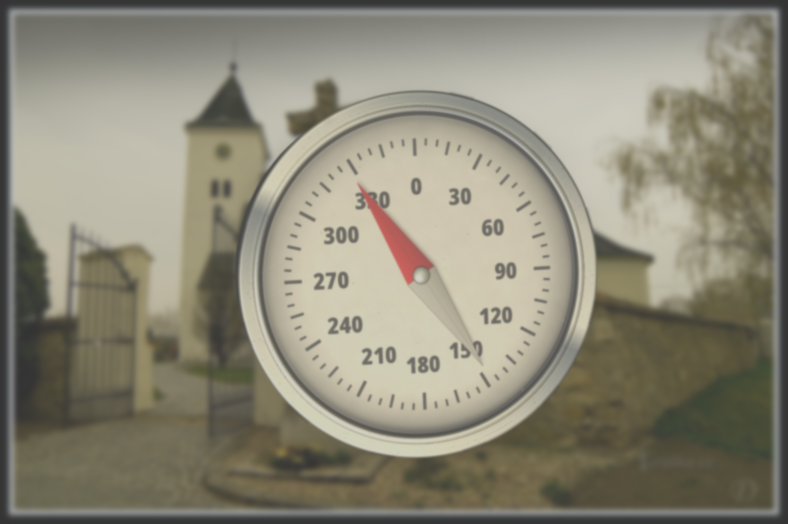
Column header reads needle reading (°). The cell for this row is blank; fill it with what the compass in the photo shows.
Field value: 327.5 °
